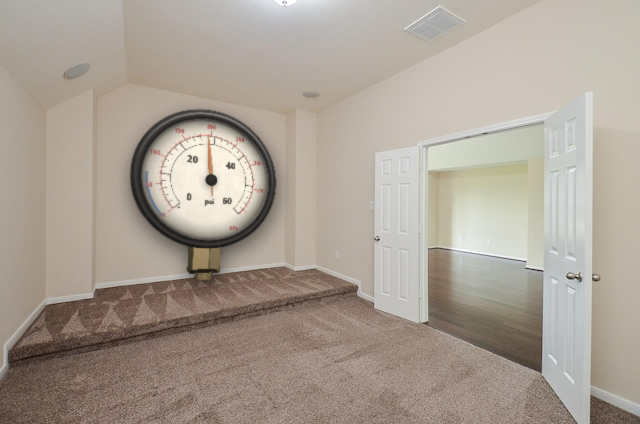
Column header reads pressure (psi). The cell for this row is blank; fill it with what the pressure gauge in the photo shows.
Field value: 28 psi
